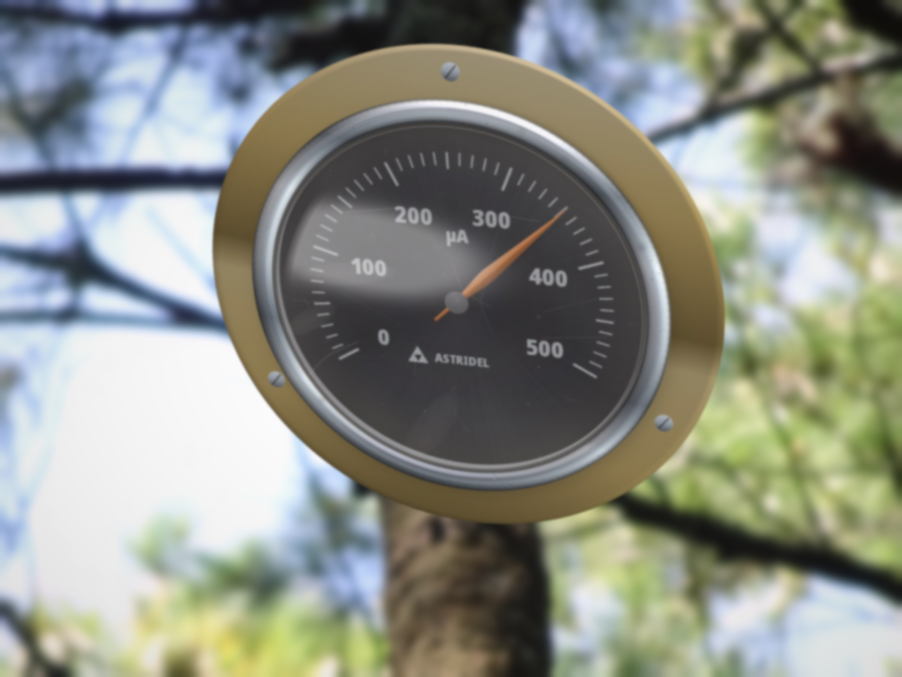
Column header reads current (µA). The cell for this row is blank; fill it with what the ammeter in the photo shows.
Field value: 350 µA
